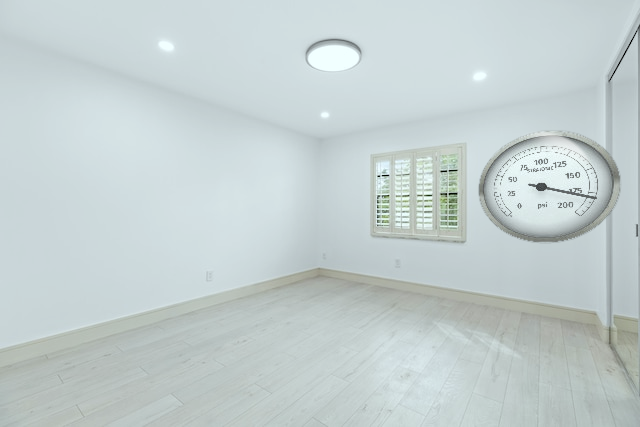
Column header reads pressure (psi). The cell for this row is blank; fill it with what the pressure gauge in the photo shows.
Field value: 180 psi
